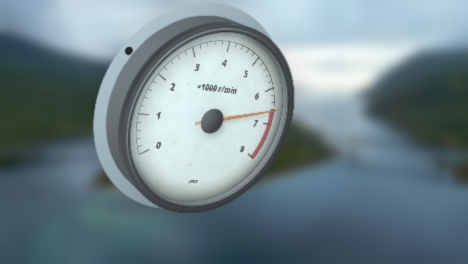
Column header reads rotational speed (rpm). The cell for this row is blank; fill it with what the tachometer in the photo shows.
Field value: 6600 rpm
